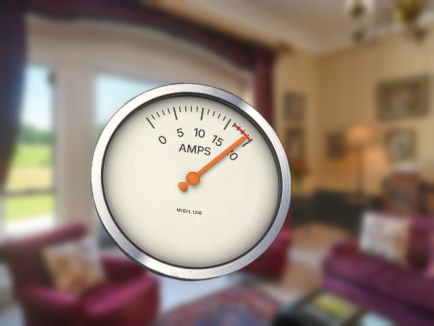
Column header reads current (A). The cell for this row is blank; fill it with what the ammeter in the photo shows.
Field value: 19 A
